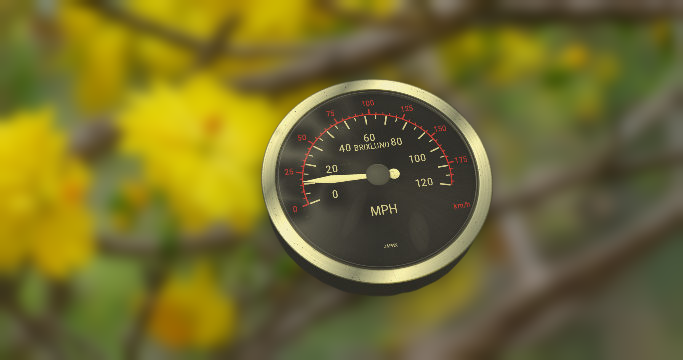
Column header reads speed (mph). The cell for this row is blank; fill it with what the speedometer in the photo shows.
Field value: 10 mph
